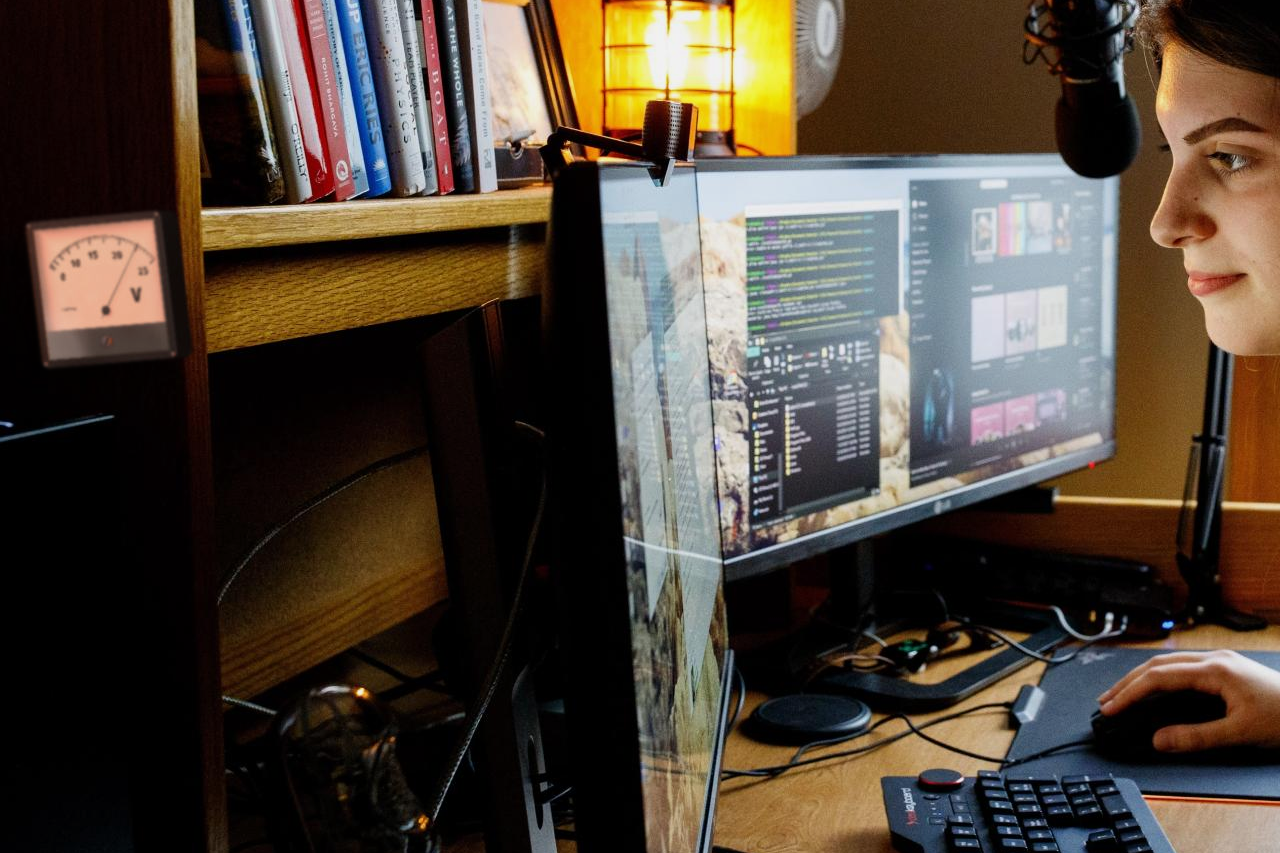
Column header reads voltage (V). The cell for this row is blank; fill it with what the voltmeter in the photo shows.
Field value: 22.5 V
